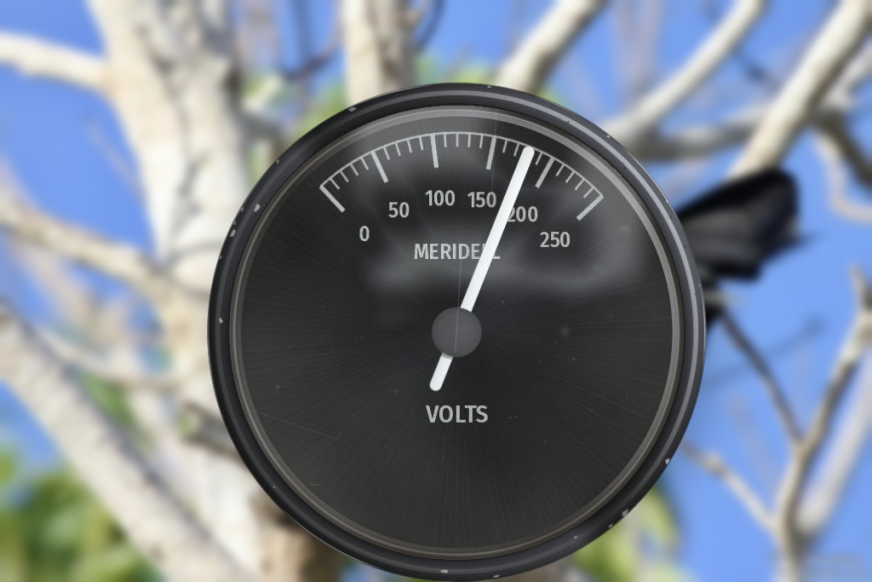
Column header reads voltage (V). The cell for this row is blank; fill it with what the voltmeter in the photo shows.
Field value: 180 V
